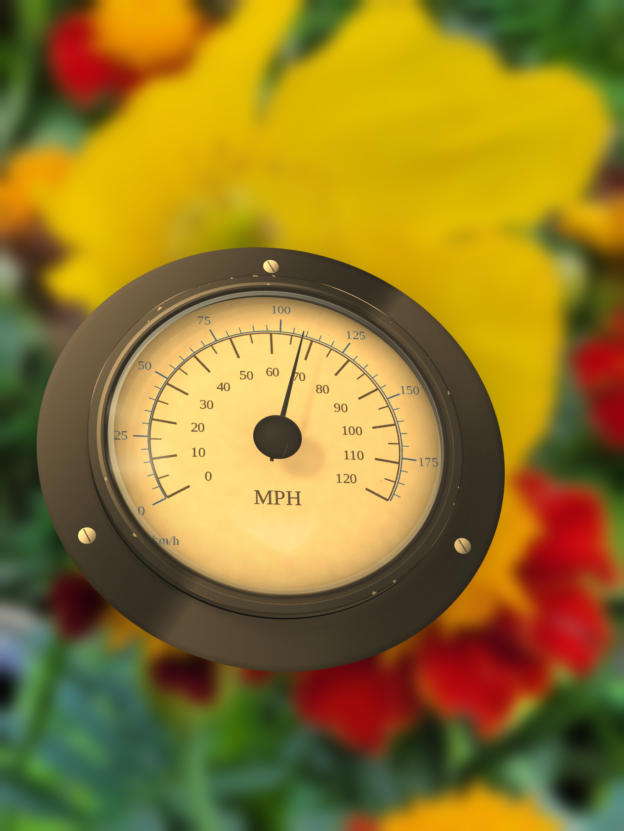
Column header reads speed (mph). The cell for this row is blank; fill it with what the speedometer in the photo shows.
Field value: 67.5 mph
